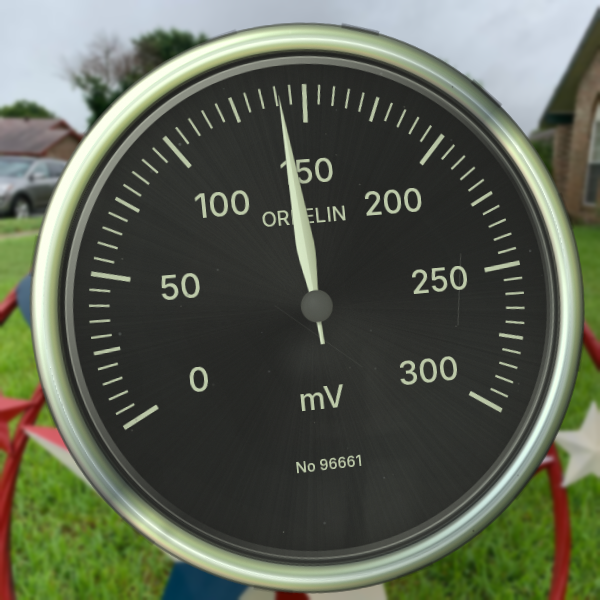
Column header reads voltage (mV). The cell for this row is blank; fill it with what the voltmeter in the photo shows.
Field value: 140 mV
